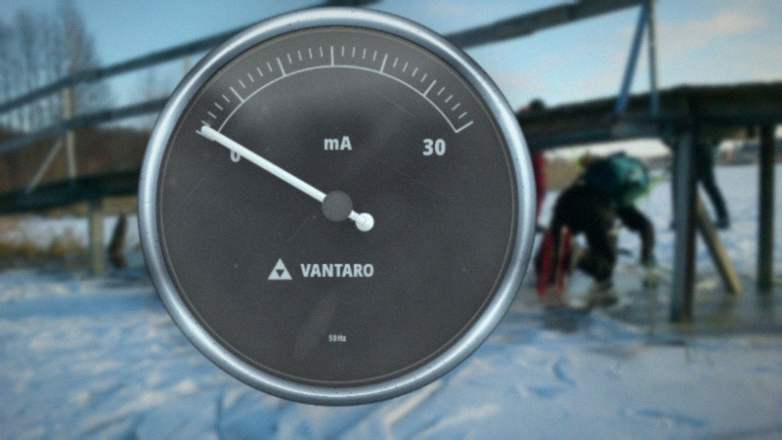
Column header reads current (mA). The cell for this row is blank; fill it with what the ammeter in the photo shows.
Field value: 0.5 mA
